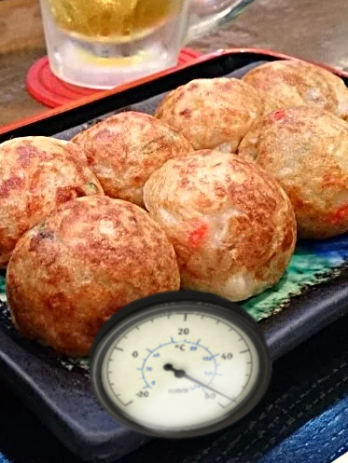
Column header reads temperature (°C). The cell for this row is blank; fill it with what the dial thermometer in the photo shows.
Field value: 56 °C
